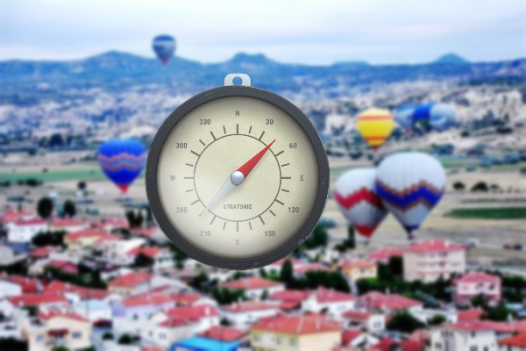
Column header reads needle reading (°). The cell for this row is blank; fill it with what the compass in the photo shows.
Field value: 45 °
